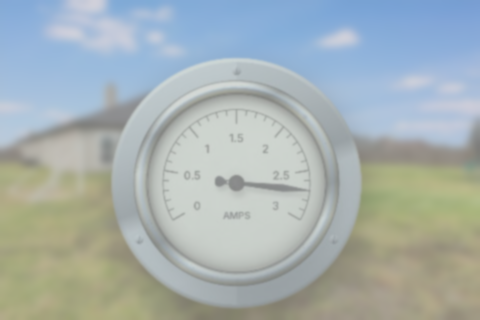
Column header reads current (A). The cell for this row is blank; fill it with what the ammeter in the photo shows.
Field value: 2.7 A
